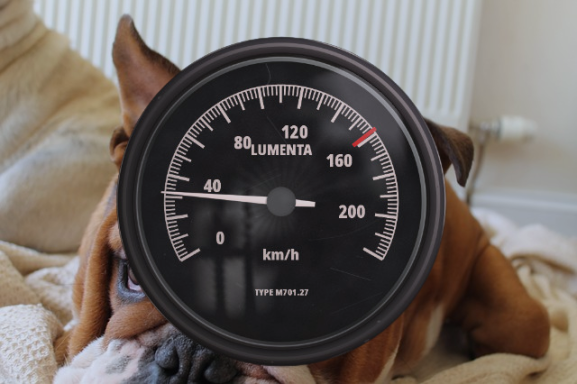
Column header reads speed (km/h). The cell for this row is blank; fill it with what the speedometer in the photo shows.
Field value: 32 km/h
